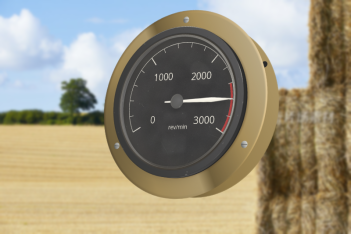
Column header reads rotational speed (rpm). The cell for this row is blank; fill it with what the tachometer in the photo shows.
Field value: 2600 rpm
